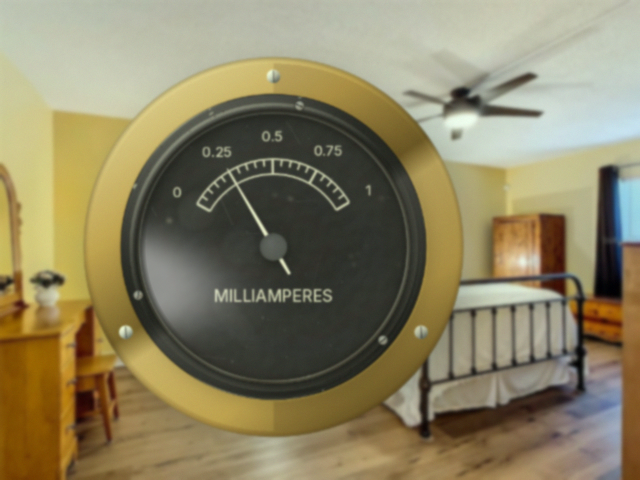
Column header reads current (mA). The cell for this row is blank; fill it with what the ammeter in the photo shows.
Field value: 0.25 mA
